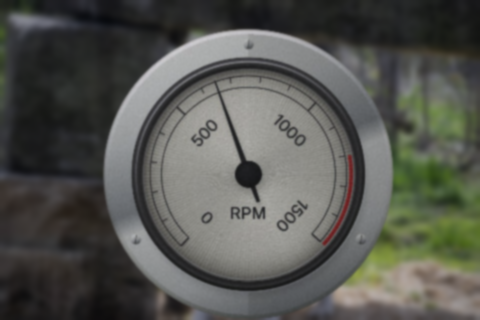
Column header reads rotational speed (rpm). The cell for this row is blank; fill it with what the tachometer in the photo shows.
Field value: 650 rpm
